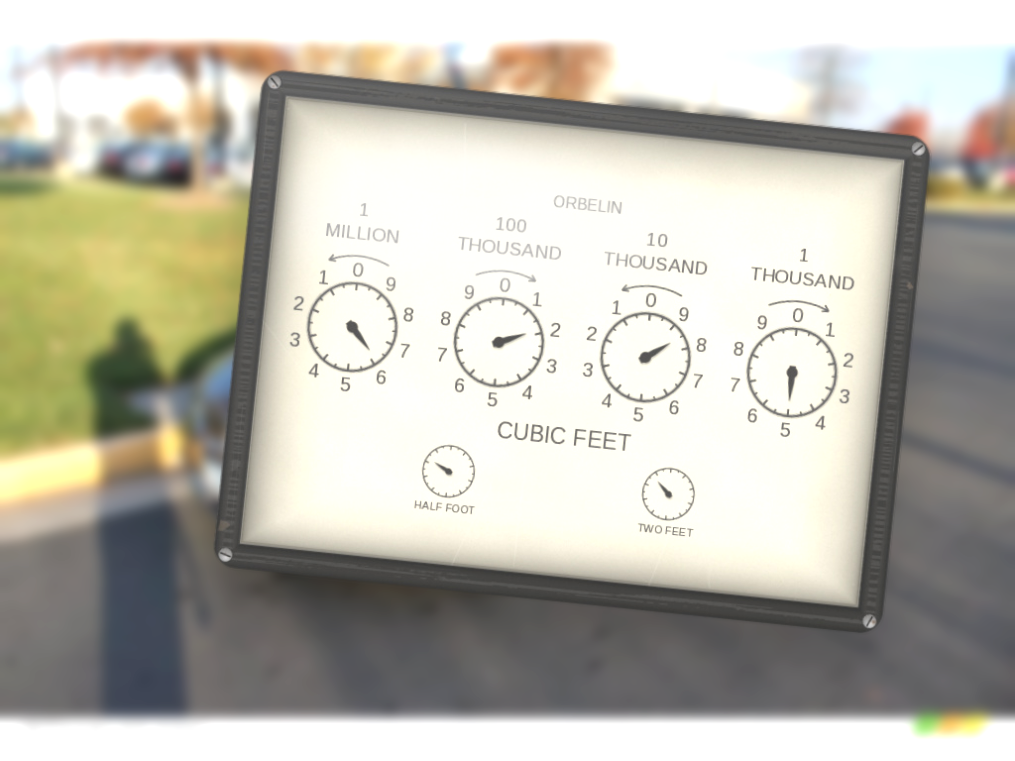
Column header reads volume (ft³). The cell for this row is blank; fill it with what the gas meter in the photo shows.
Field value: 618500 ft³
